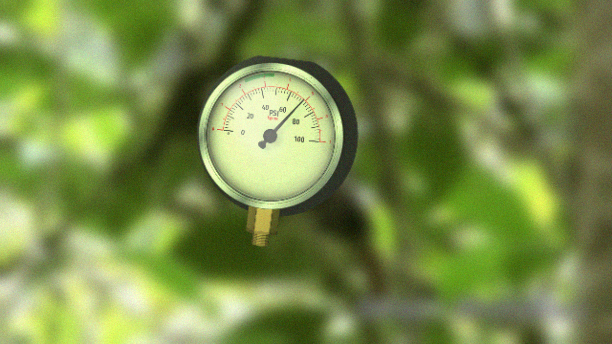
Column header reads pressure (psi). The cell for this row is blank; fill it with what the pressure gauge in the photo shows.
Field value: 70 psi
